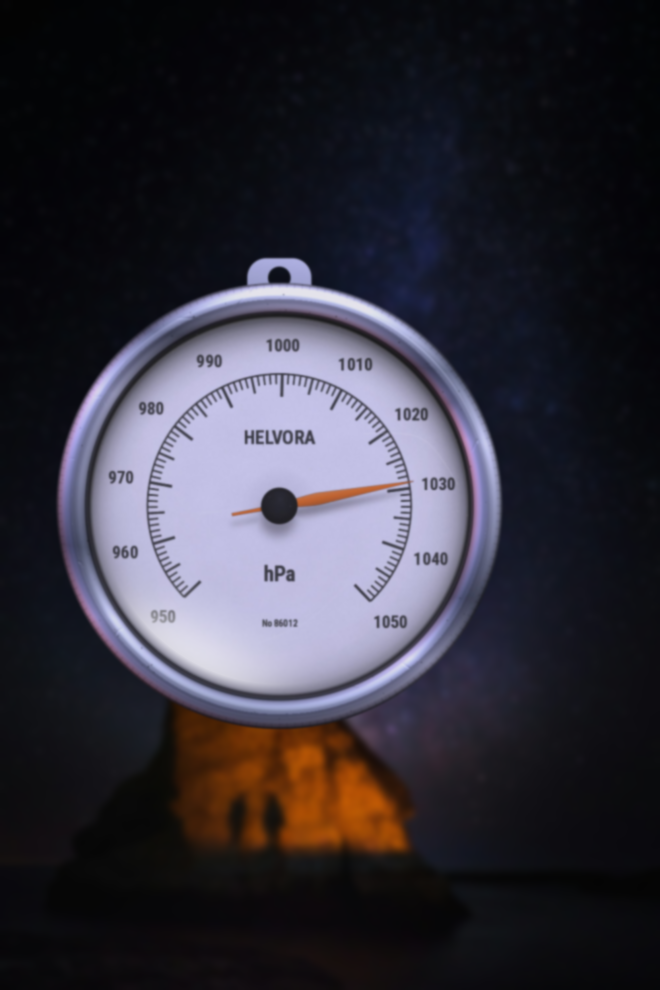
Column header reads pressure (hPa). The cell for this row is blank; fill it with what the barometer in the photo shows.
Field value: 1029 hPa
